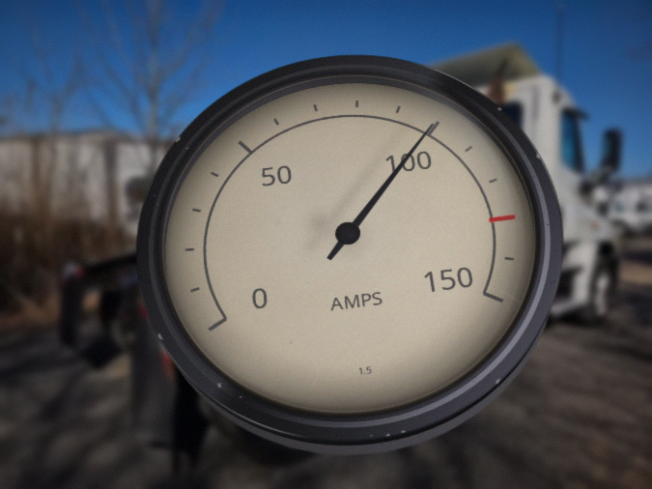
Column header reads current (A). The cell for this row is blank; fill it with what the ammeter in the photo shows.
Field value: 100 A
